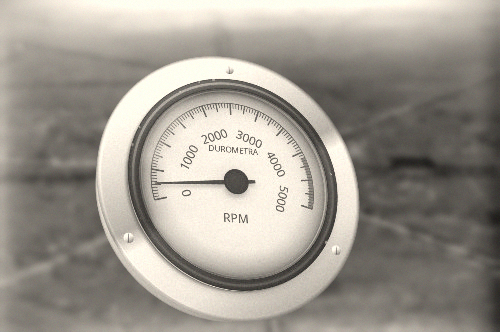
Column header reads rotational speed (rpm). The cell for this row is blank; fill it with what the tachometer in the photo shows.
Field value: 250 rpm
